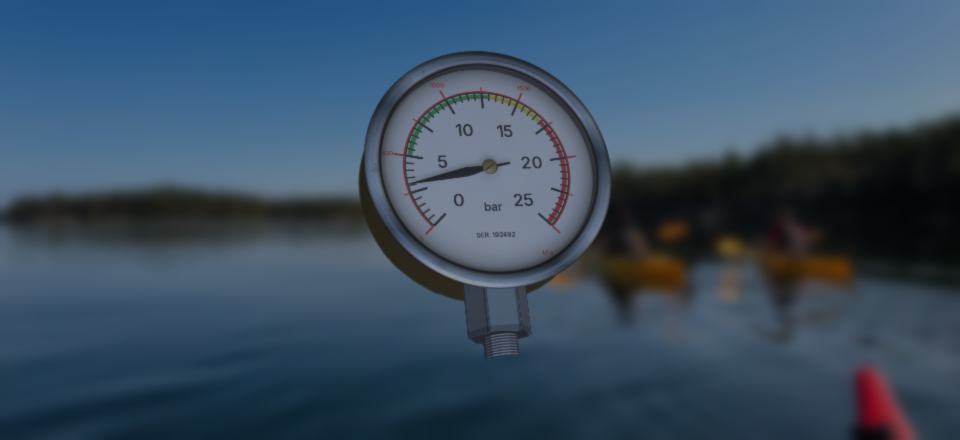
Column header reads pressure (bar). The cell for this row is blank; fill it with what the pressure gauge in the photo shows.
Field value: 3 bar
